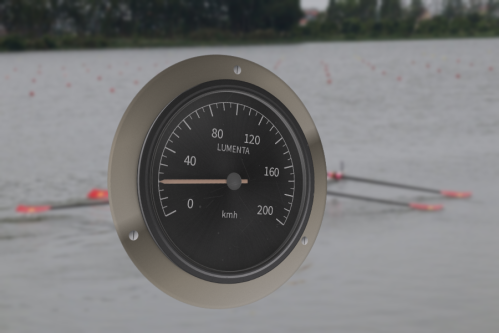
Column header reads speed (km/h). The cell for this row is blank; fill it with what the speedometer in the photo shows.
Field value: 20 km/h
